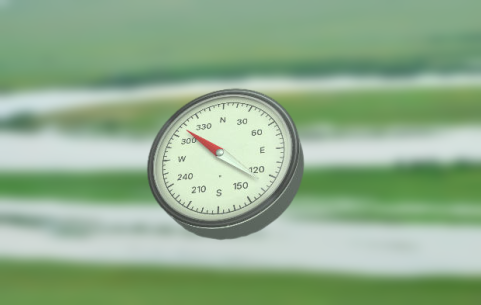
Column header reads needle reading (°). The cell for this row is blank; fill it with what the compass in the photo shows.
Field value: 310 °
